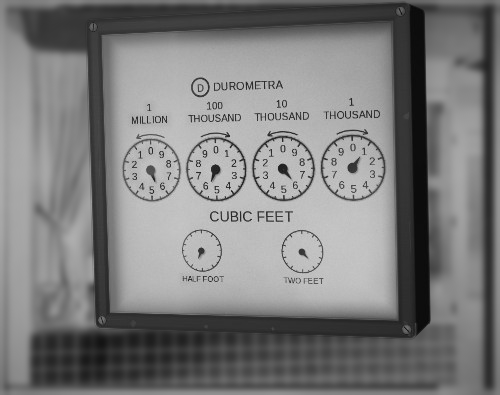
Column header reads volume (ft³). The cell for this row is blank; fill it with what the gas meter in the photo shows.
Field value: 556100 ft³
